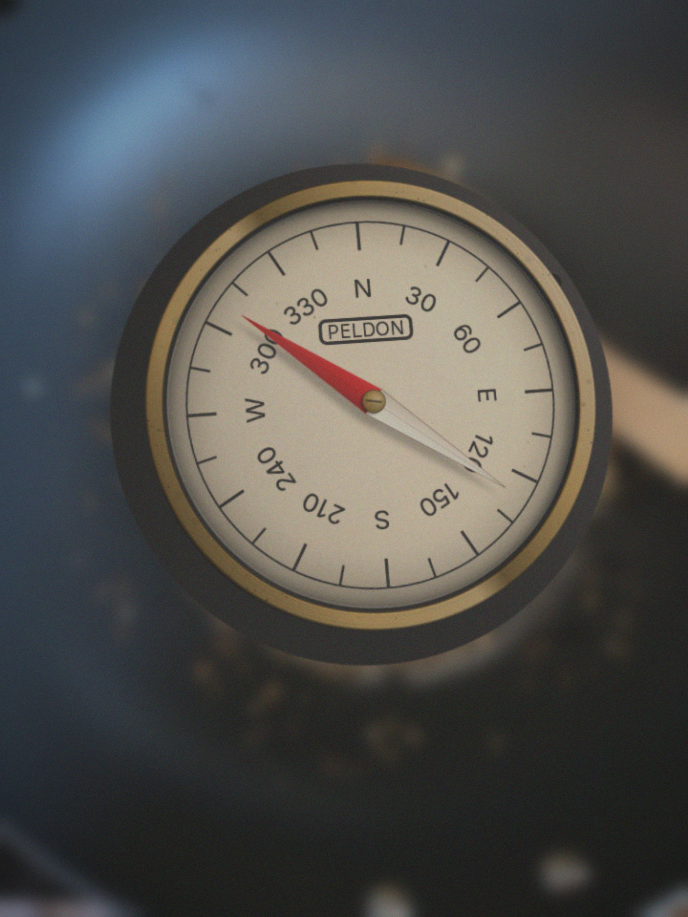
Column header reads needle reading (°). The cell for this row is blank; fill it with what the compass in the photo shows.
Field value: 307.5 °
